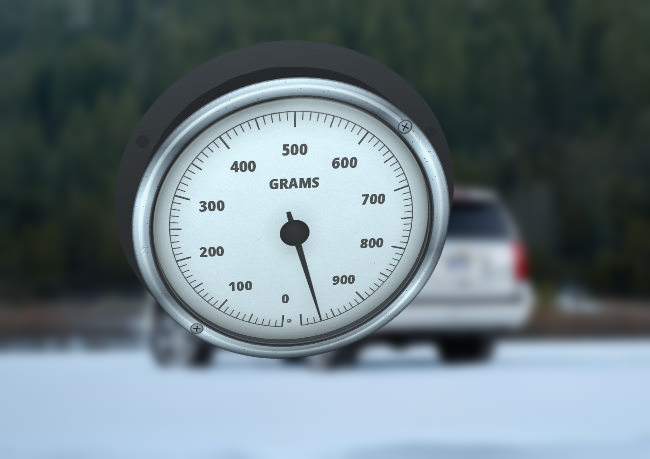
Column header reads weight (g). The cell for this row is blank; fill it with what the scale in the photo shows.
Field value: 970 g
